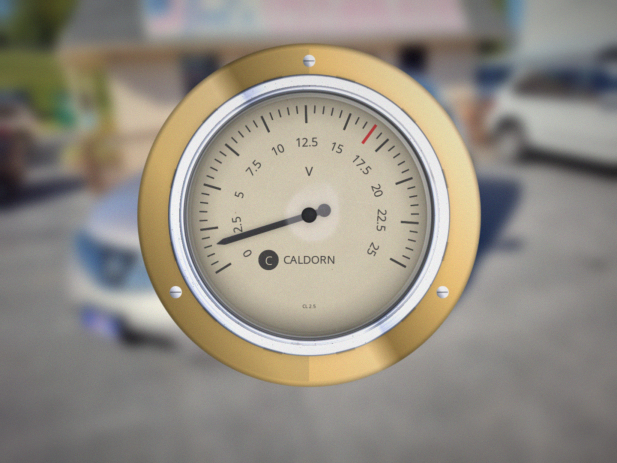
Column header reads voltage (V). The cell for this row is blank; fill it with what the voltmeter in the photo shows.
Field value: 1.5 V
